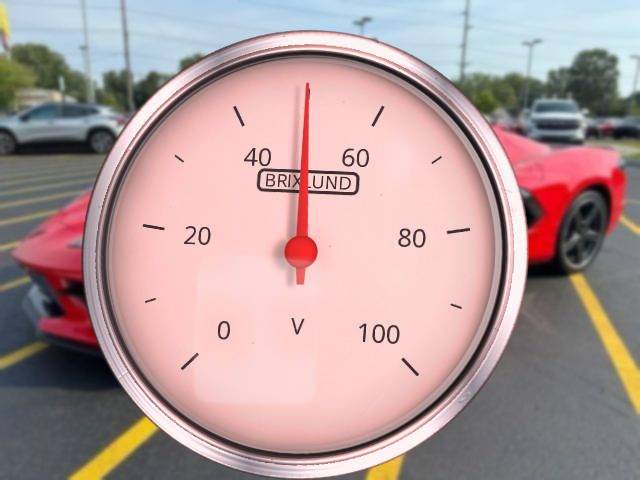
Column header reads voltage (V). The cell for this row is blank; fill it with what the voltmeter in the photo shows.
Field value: 50 V
